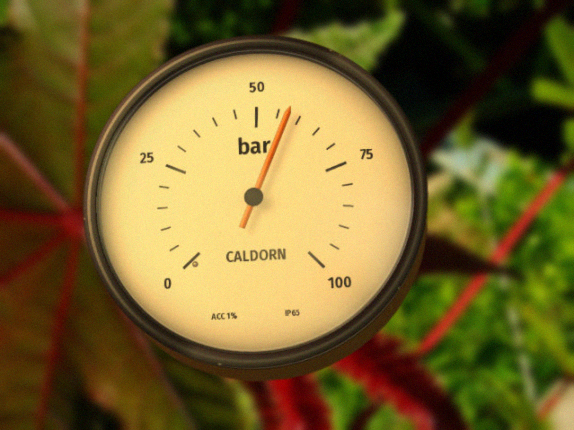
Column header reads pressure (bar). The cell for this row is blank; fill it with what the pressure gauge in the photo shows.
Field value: 57.5 bar
